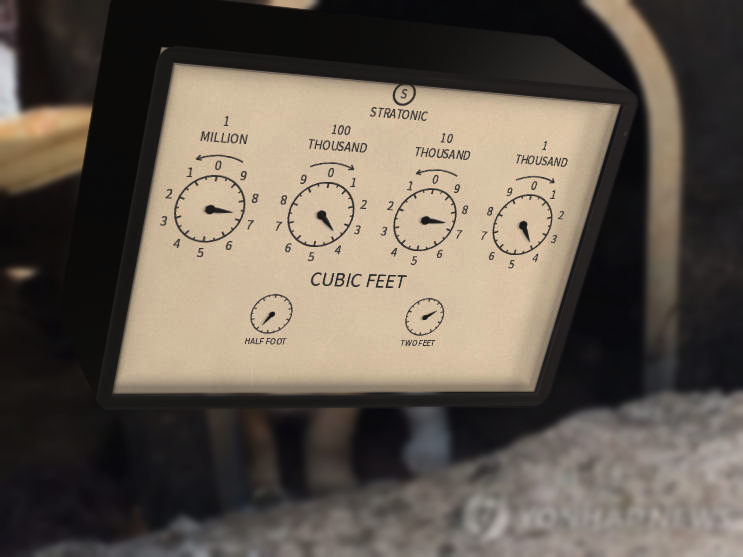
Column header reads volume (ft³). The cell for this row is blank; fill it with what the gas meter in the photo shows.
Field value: 737400 ft³
